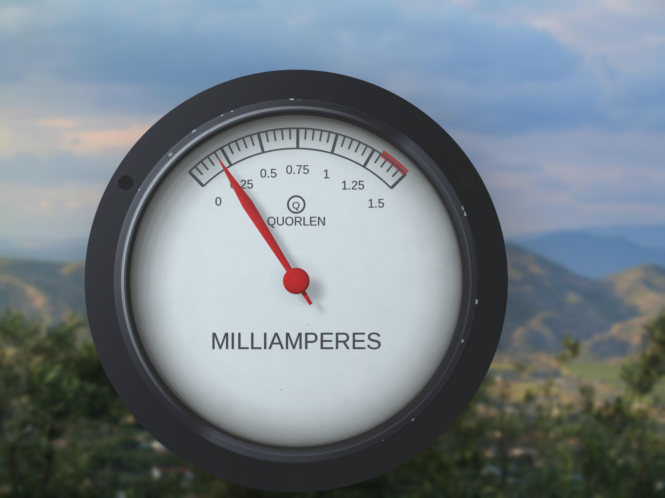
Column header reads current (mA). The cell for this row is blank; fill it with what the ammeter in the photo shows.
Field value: 0.2 mA
